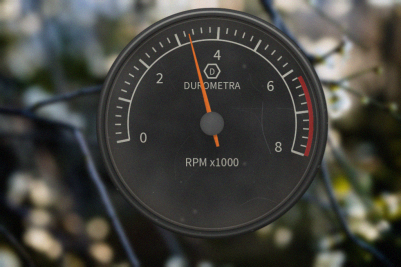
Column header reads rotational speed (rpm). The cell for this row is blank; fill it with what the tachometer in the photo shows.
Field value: 3300 rpm
